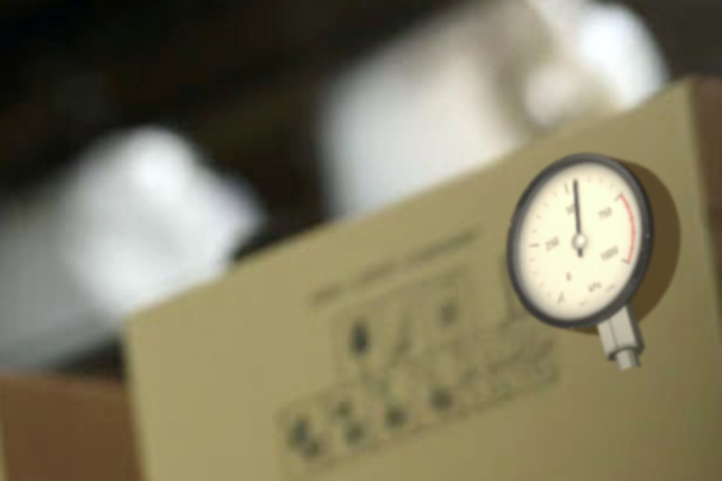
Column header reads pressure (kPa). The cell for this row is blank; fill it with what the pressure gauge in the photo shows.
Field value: 550 kPa
